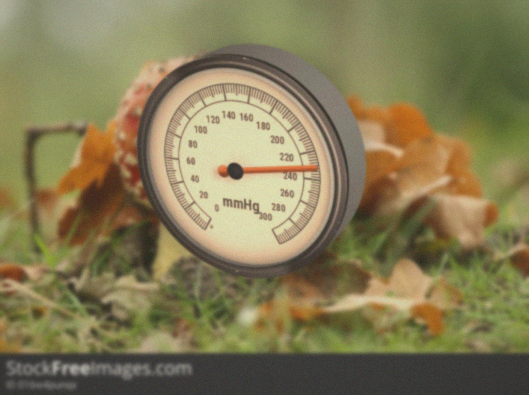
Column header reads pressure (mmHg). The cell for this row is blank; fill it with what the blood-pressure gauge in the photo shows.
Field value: 230 mmHg
